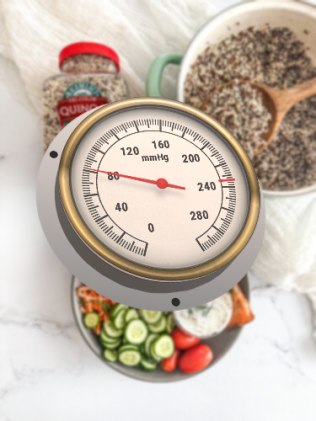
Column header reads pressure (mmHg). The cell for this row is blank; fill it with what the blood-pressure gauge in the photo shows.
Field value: 80 mmHg
